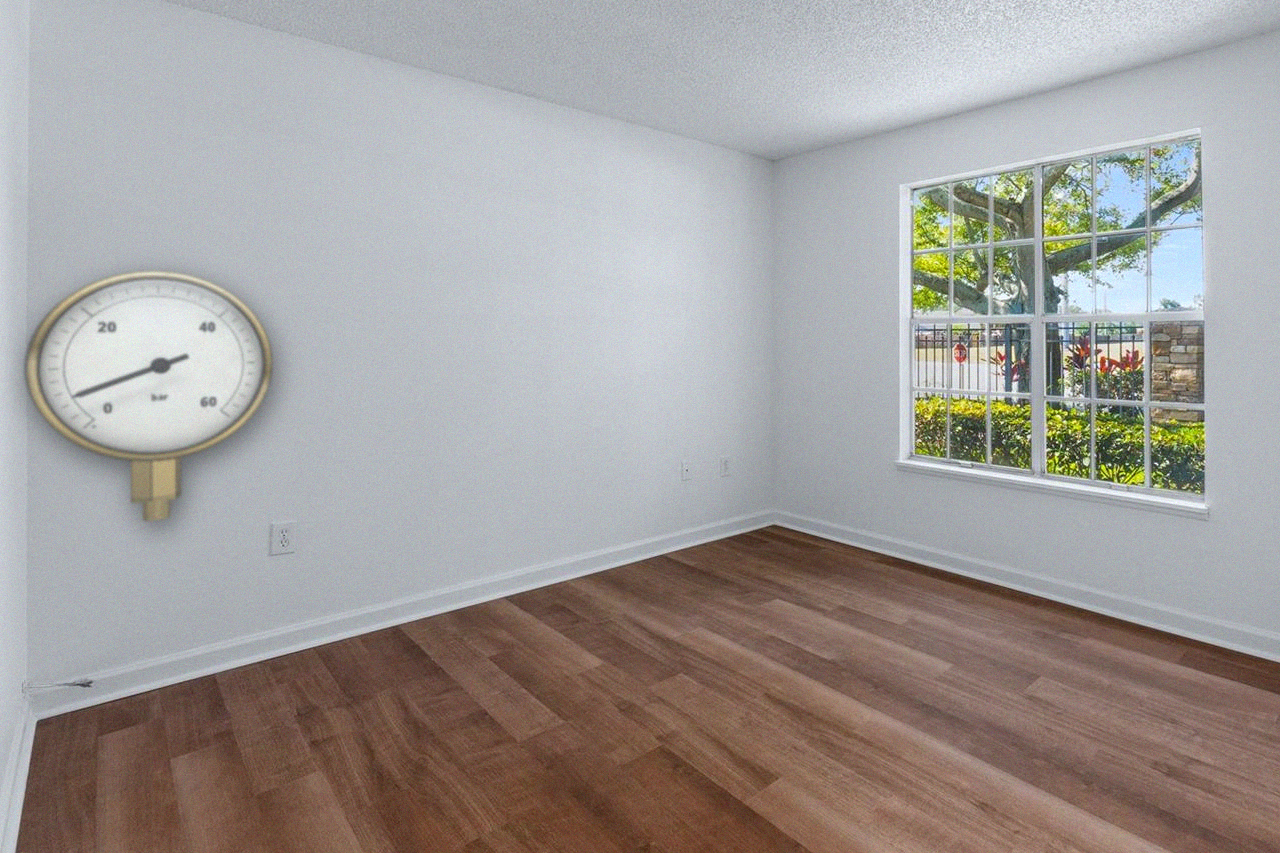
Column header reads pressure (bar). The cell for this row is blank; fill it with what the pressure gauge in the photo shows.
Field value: 5 bar
